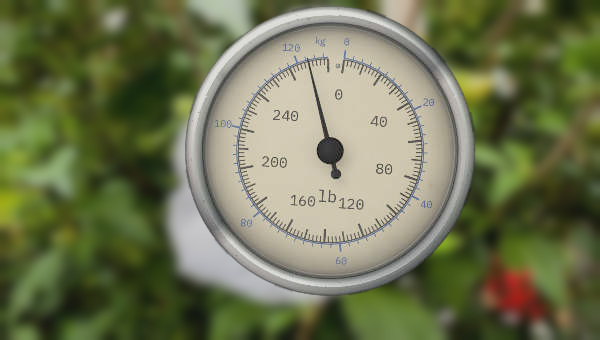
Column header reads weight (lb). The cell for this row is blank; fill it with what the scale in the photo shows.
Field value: 270 lb
